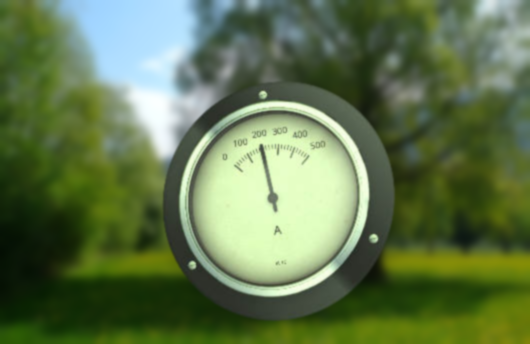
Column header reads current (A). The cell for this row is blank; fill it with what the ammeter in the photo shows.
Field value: 200 A
